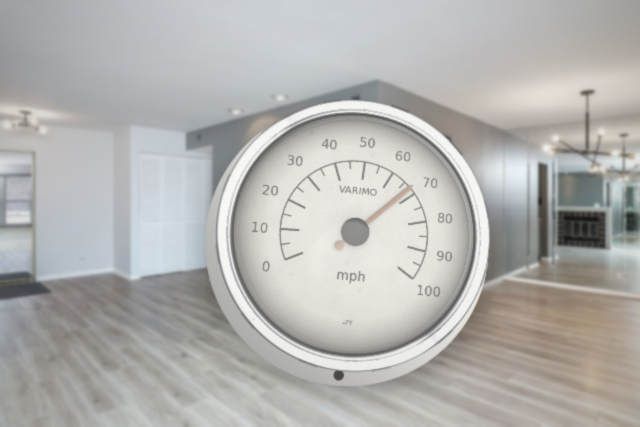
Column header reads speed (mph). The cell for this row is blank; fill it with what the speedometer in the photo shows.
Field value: 67.5 mph
